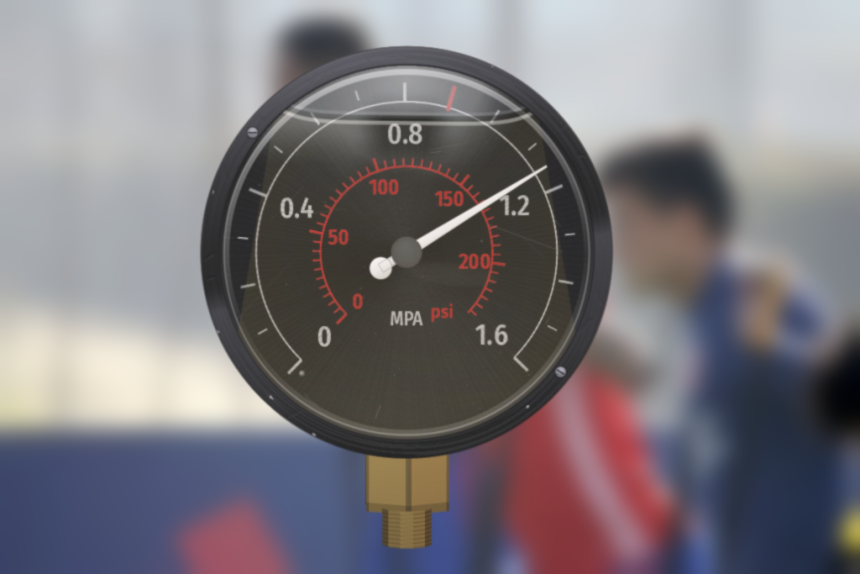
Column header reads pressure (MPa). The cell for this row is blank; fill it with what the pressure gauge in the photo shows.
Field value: 1.15 MPa
